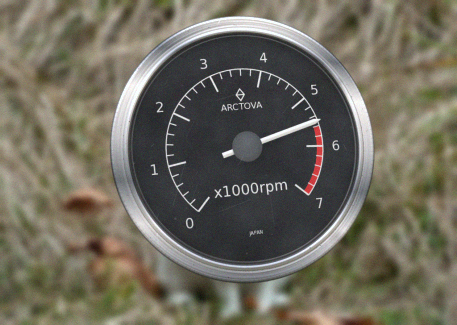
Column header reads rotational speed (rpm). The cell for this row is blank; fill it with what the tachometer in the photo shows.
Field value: 5500 rpm
